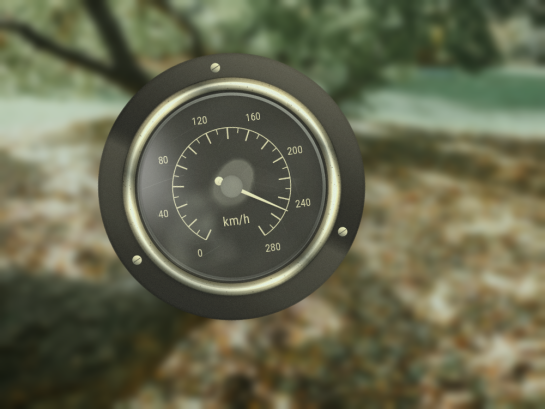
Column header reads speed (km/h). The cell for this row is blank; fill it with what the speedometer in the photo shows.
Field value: 250 km/h
